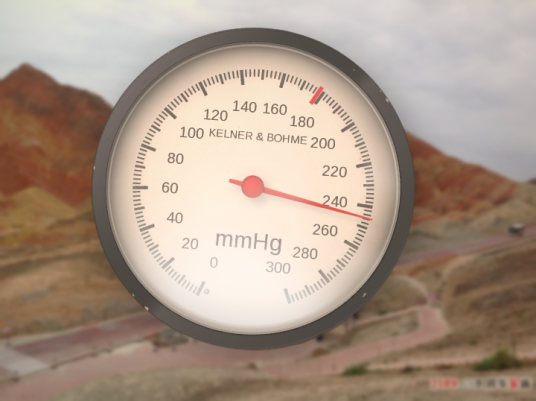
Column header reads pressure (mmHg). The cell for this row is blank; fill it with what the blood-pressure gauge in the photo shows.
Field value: 246 mmHg
